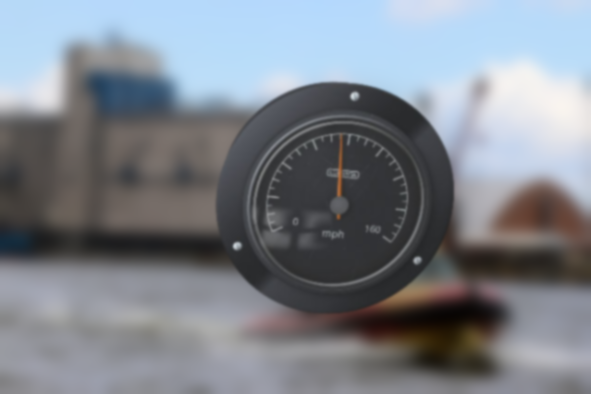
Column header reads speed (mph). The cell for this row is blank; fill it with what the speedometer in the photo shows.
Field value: 75 mph
